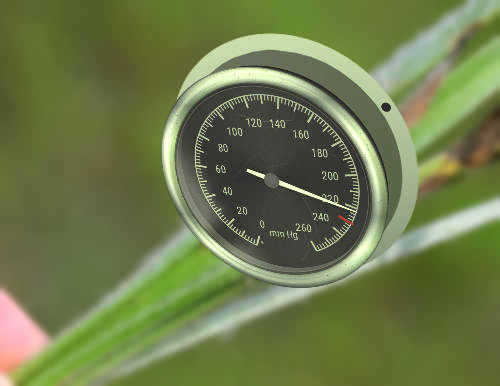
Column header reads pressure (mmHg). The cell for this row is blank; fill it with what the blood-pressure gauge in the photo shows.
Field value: 220 mmHg
